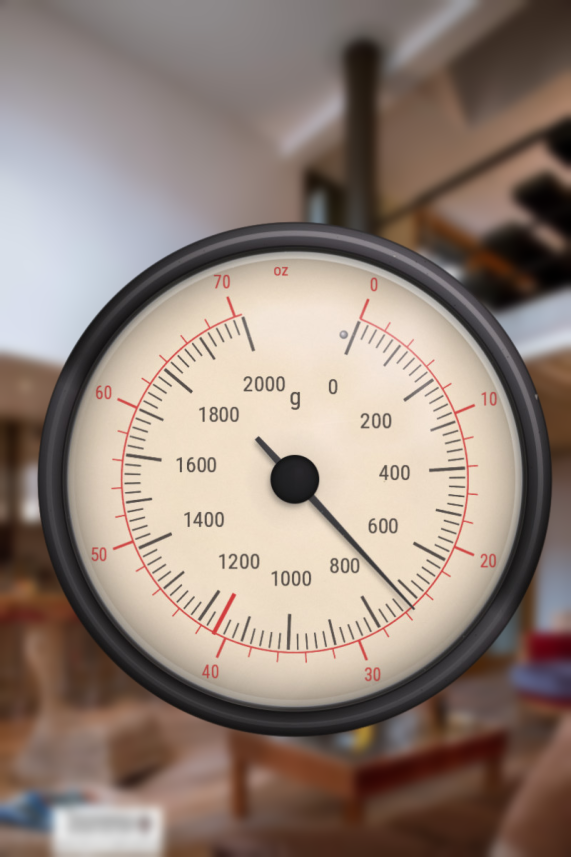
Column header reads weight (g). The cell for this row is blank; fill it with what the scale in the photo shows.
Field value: 720 g
